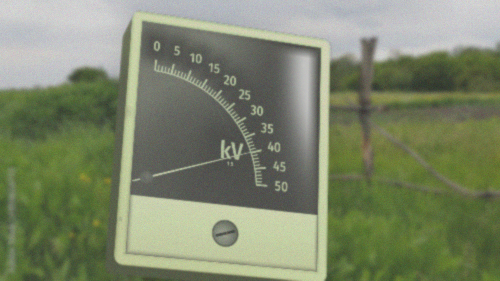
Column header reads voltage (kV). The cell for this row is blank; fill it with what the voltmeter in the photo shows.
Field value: 40 kV
